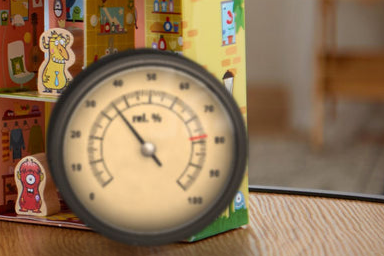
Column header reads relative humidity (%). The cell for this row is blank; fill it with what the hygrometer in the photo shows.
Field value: 35 %
